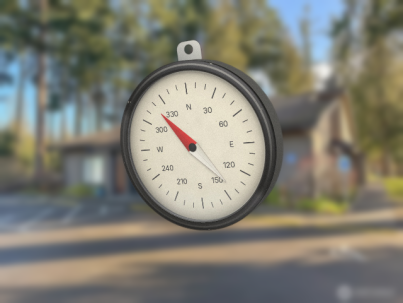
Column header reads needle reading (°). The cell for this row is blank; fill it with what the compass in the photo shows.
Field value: 320 °
